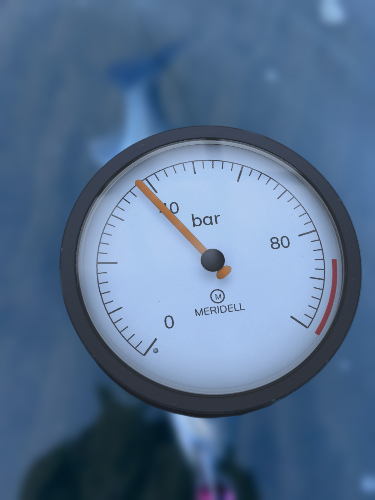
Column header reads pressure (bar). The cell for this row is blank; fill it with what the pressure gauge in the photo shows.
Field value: 38 bar
